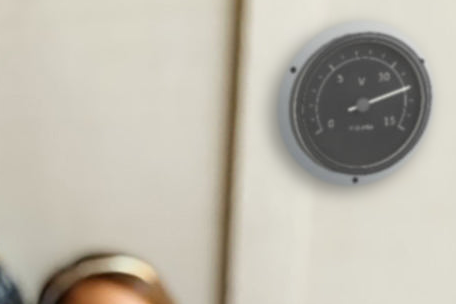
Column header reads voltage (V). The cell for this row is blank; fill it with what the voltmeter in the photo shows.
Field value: 12 V
